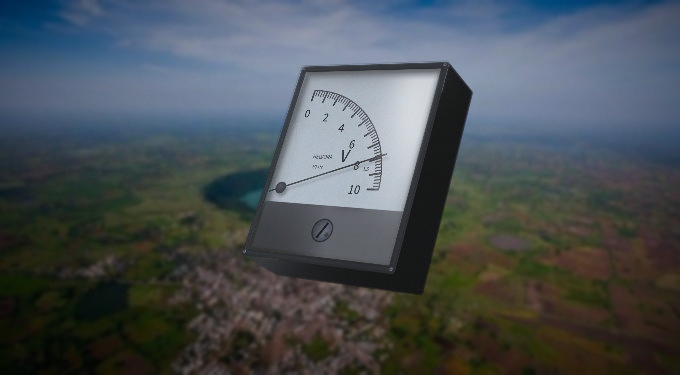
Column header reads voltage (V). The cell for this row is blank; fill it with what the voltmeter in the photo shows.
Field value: 8 V
